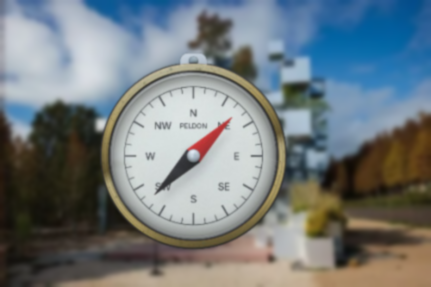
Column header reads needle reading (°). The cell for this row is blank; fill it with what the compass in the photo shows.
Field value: 45 °
